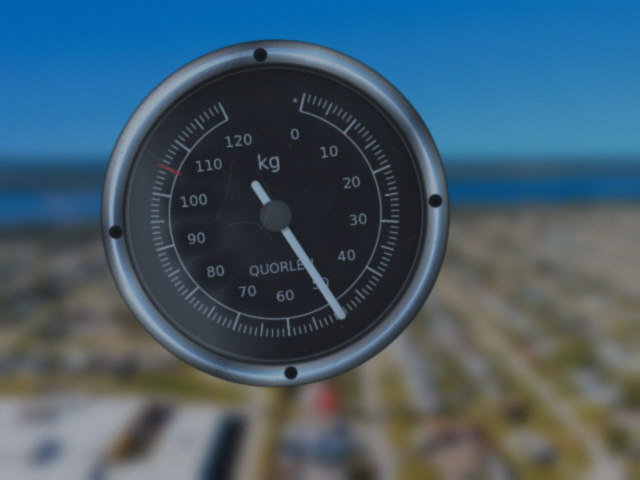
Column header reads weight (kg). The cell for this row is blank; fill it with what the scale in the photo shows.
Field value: 50 kg
